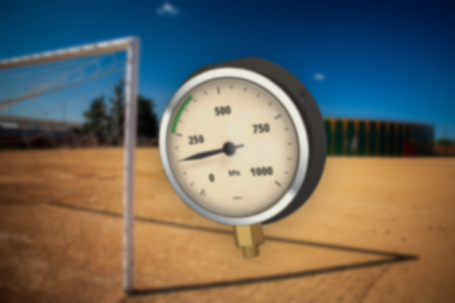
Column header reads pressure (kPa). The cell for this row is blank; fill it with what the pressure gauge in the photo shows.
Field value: 150 kPa
